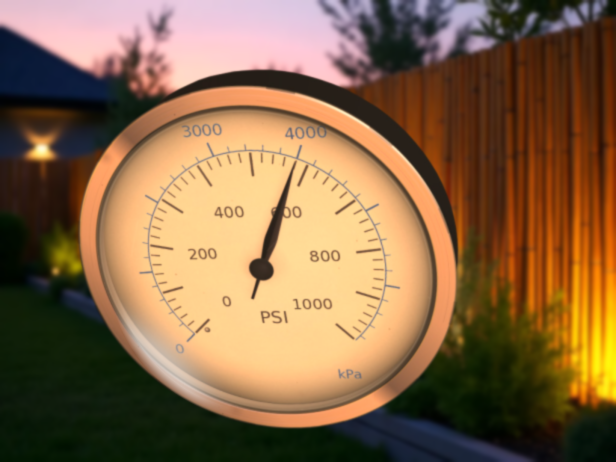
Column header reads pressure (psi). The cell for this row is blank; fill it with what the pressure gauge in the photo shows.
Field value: 580 psi
